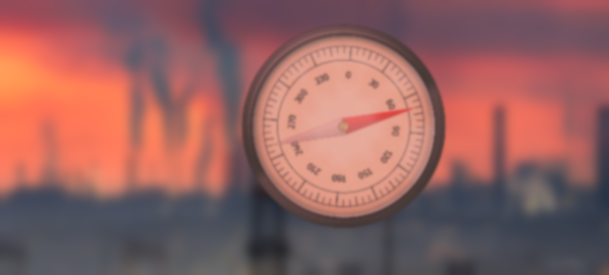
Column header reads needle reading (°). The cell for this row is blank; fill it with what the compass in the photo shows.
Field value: 70 °
